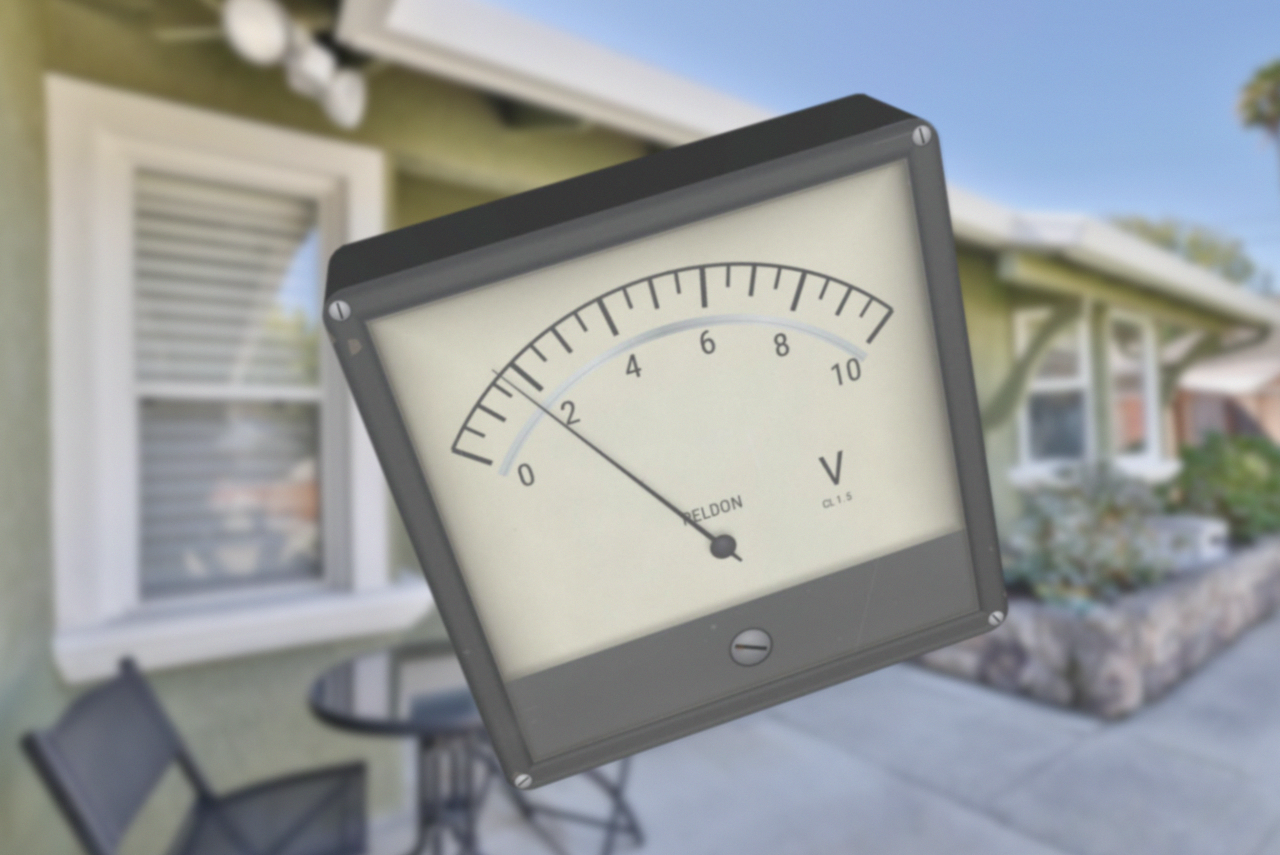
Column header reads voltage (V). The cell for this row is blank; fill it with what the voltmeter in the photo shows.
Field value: 1.75 V
